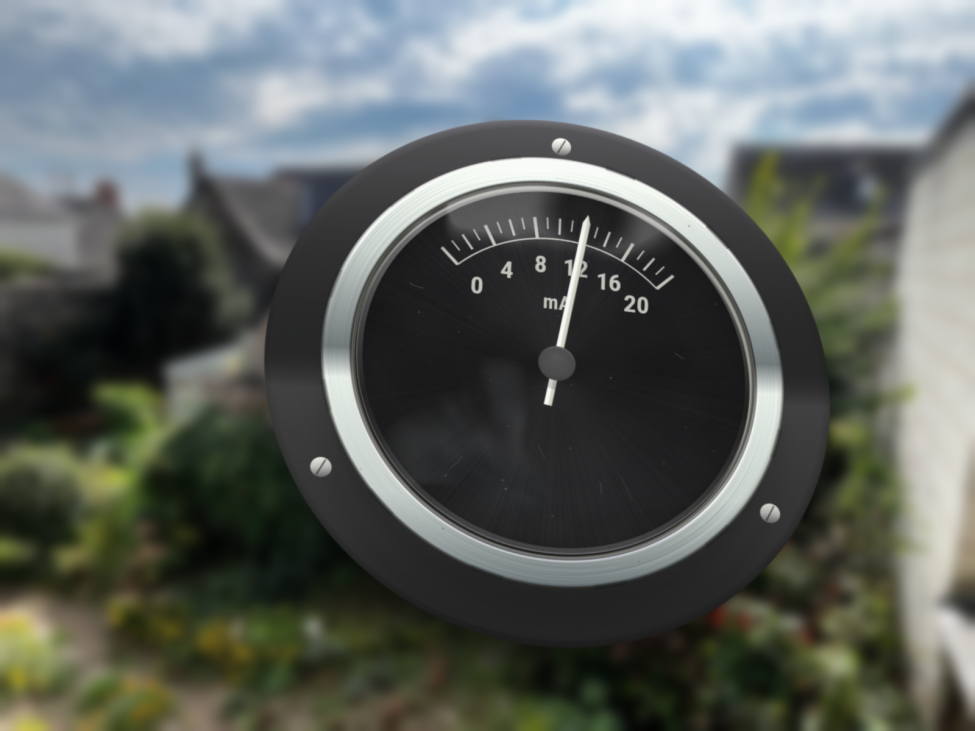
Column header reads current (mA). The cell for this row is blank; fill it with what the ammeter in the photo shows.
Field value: 12 mA
